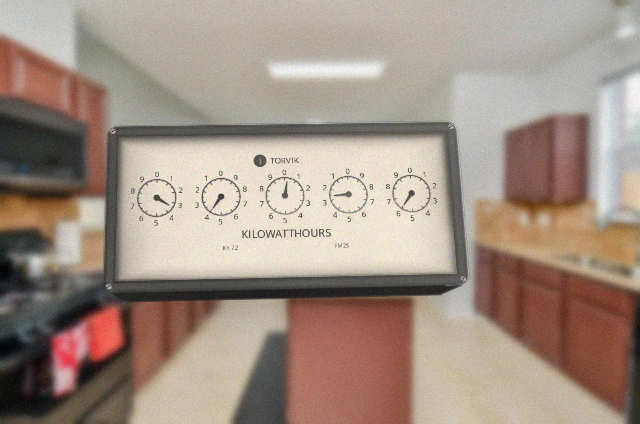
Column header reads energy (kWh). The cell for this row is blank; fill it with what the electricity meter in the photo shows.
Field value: 34026 kWh
